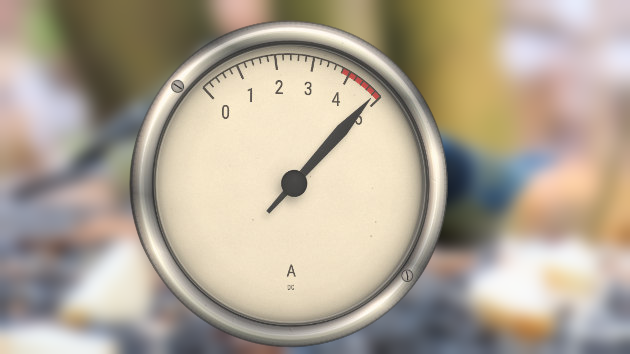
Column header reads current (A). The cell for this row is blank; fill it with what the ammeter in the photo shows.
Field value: 4.8 A
